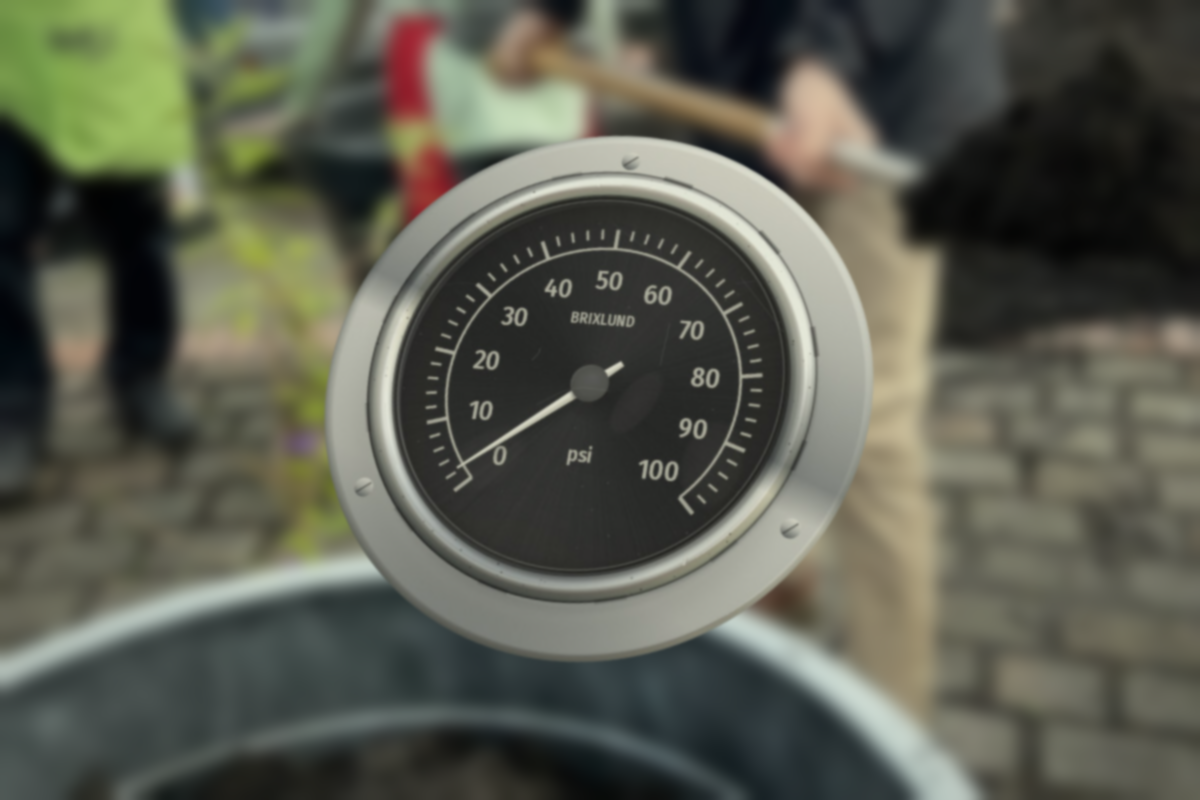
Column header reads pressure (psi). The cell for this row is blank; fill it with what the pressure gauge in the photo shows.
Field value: 2 psi
